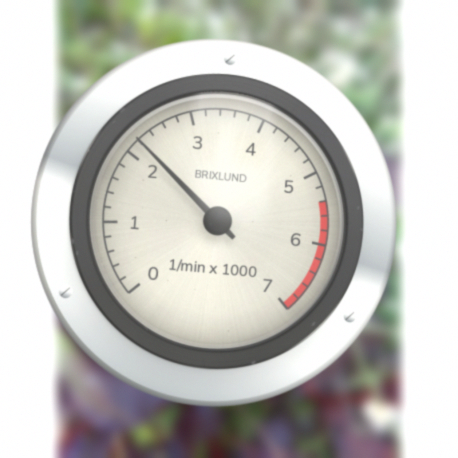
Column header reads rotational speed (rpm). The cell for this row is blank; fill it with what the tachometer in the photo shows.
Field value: 2200 rpm
